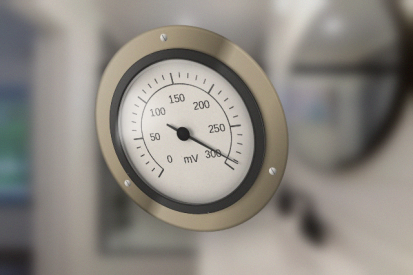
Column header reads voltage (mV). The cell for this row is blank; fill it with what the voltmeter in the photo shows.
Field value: 290 mV
